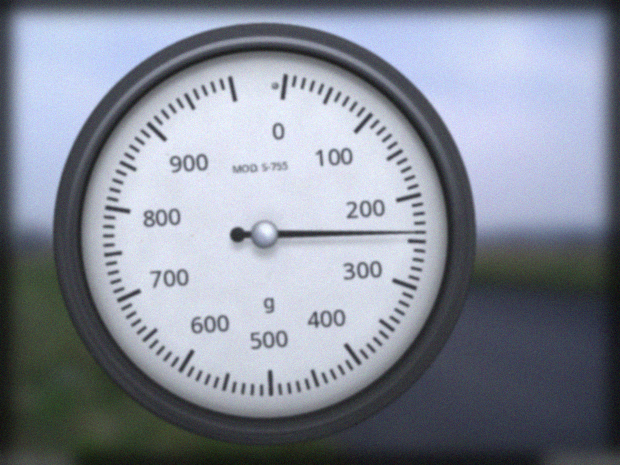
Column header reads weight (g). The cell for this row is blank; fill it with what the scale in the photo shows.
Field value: 240 g
